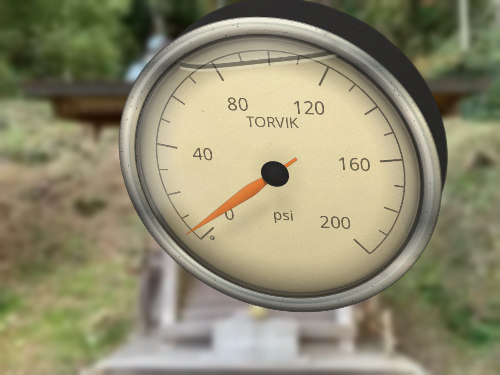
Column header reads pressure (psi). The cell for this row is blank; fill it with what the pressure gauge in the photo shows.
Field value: 5 psi
